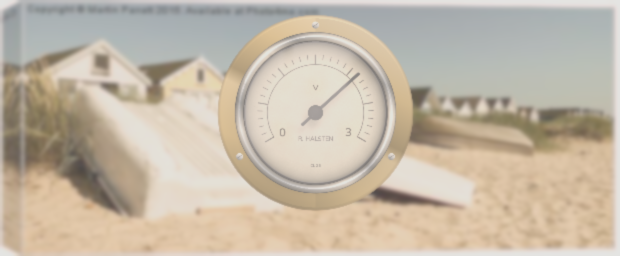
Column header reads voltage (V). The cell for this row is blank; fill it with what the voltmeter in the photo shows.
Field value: 2.1 V
